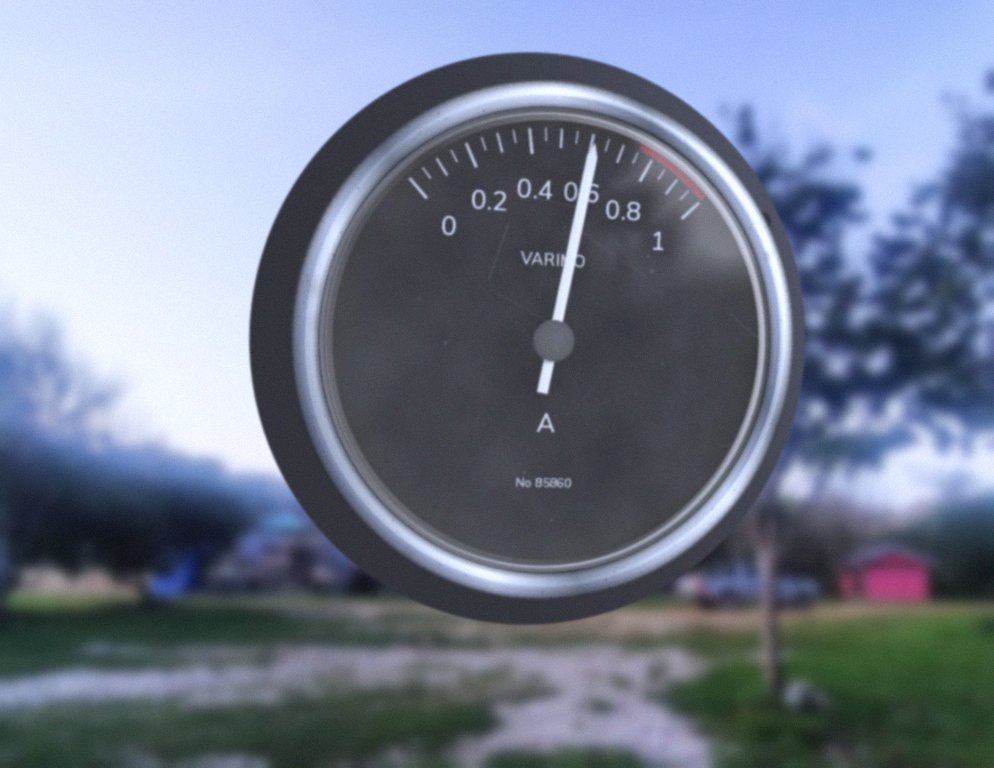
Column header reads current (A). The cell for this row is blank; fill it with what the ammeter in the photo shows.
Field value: 0.6 A
